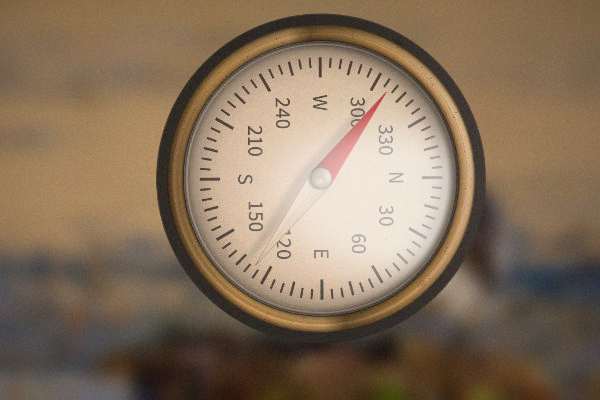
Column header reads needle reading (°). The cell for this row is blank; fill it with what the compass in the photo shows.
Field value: 307.5 °
